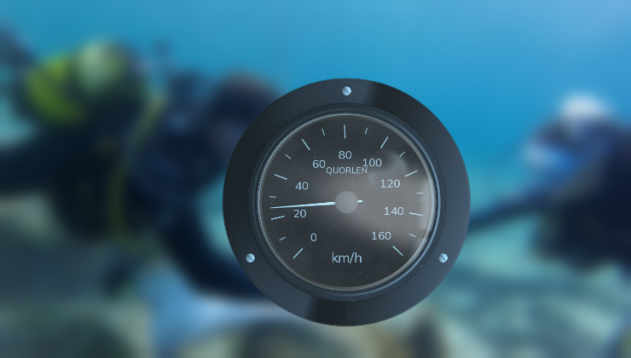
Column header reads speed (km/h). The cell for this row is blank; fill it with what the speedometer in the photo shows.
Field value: 25 km/h
